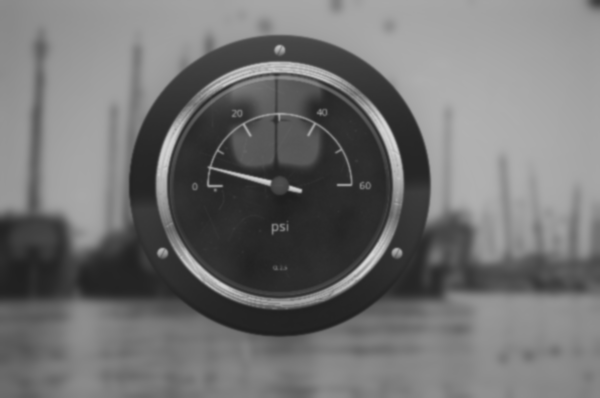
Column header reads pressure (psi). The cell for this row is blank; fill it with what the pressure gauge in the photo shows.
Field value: 5 psi
